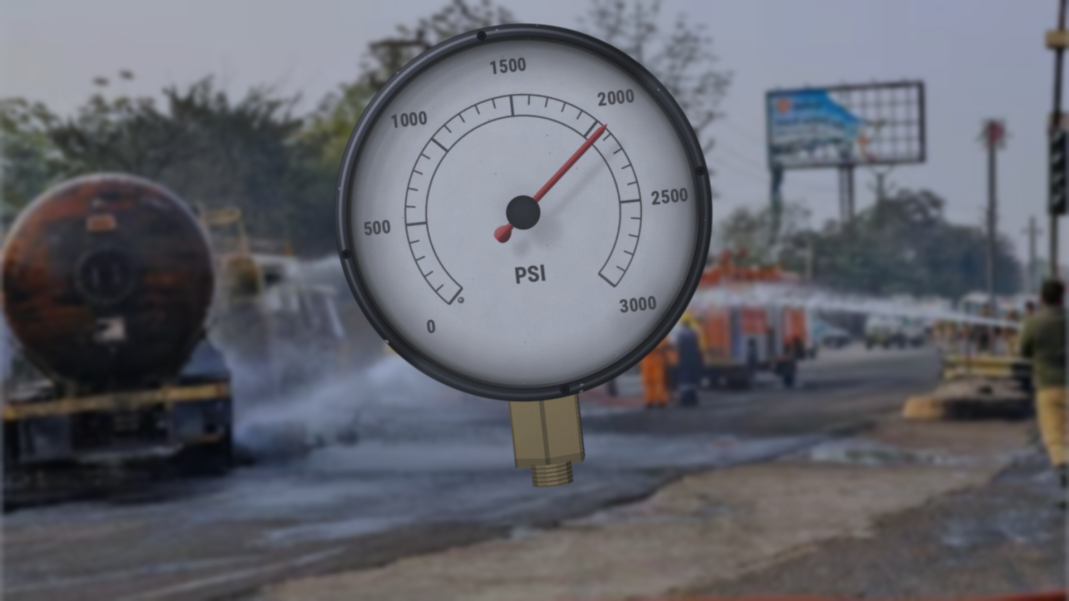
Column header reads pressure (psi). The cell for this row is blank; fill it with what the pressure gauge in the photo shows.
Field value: 2050 psi
